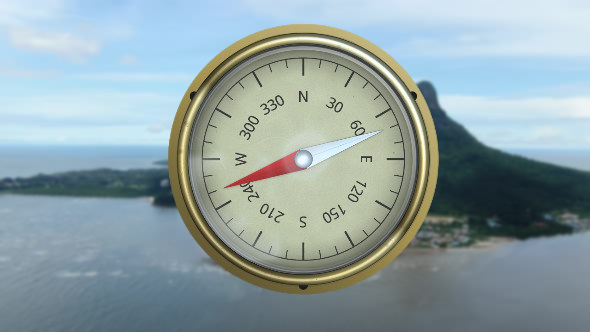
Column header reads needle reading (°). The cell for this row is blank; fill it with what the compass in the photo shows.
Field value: 250 °
